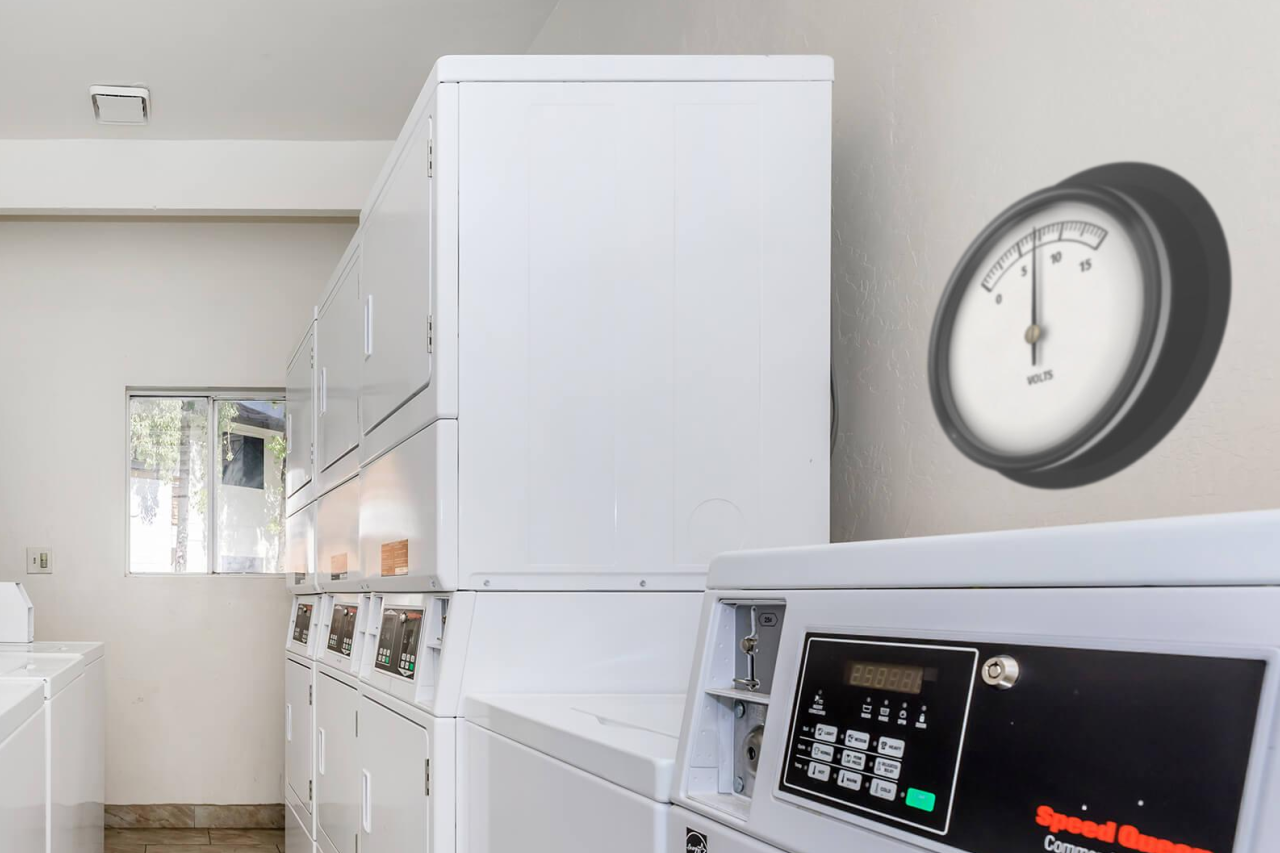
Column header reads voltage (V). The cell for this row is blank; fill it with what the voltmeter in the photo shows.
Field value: 7.5 V
